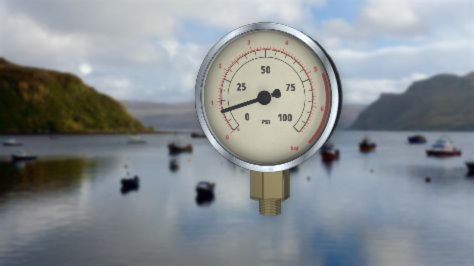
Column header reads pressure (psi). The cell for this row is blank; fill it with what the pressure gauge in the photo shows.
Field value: 10 psi
